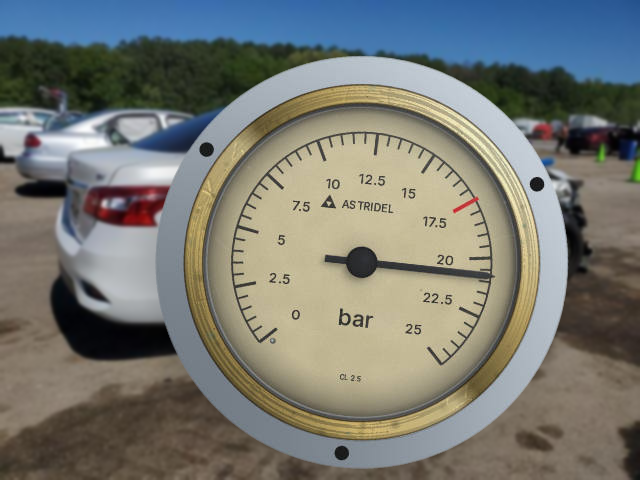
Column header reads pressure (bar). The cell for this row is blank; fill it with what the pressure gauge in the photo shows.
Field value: 20.75 bar
